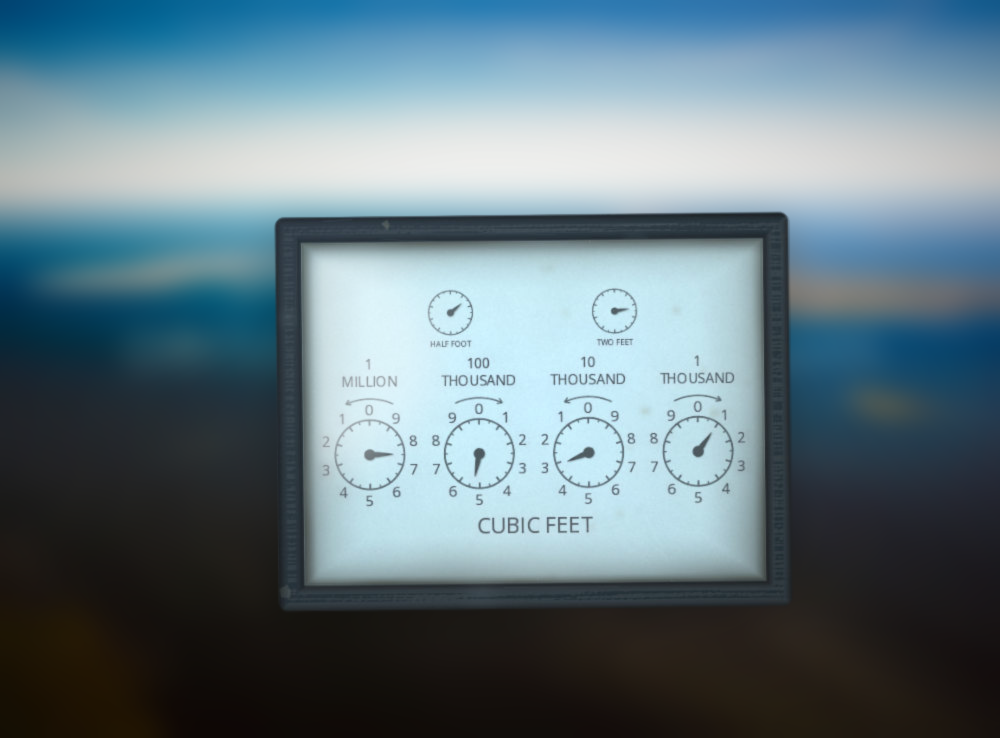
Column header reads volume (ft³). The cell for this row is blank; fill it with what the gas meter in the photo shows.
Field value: 753100 ft³
